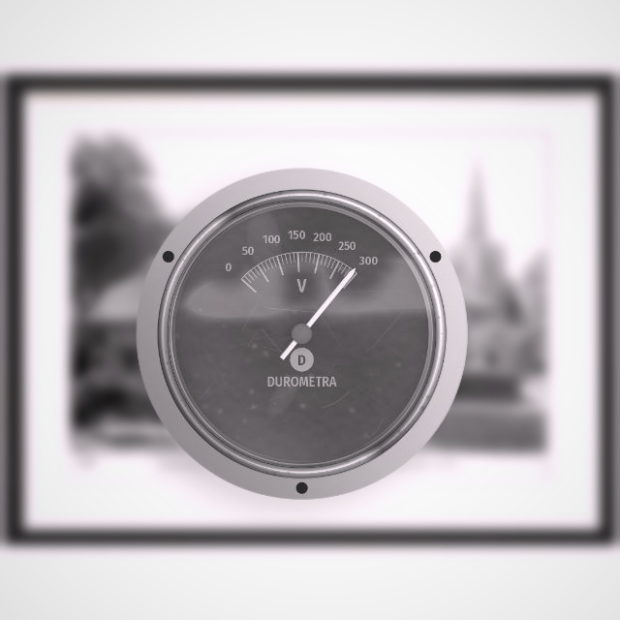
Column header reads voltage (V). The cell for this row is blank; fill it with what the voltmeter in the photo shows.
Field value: 290 V
